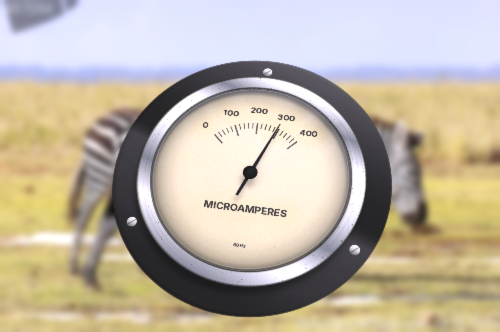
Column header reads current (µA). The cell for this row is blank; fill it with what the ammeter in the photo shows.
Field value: 300 µA
